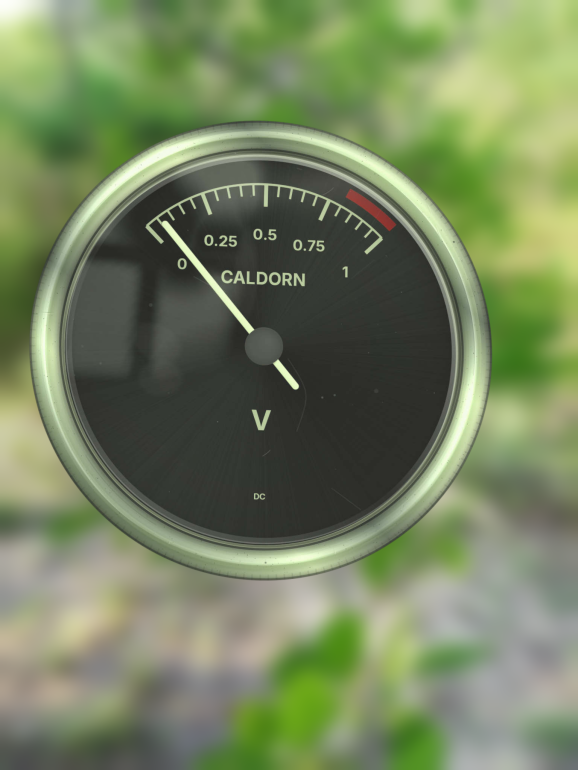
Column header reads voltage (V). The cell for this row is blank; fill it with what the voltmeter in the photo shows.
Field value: 0.05 V
